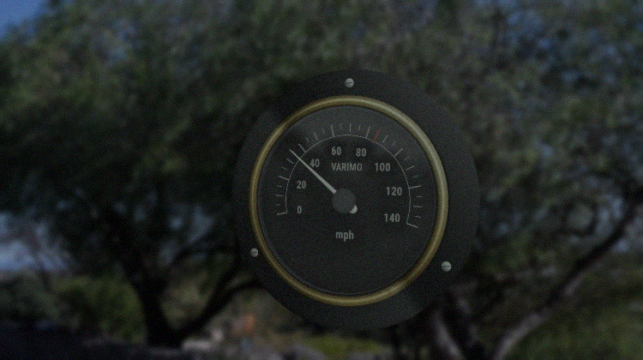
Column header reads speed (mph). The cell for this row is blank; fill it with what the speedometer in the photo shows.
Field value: 35 mph
